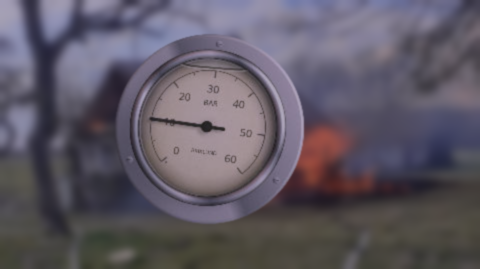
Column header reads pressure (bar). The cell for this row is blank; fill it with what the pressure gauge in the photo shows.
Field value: 10 bar
